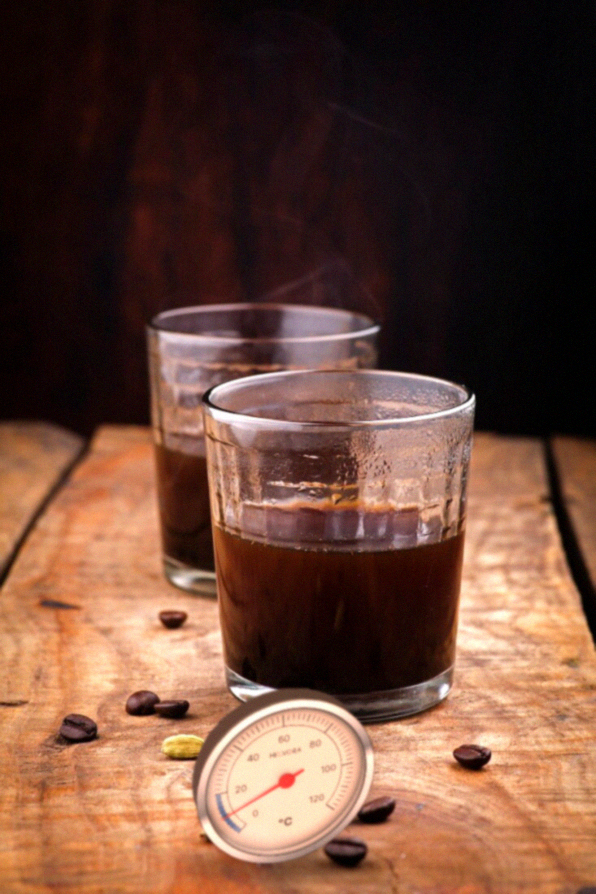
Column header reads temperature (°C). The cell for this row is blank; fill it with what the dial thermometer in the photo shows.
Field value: 10 °C
